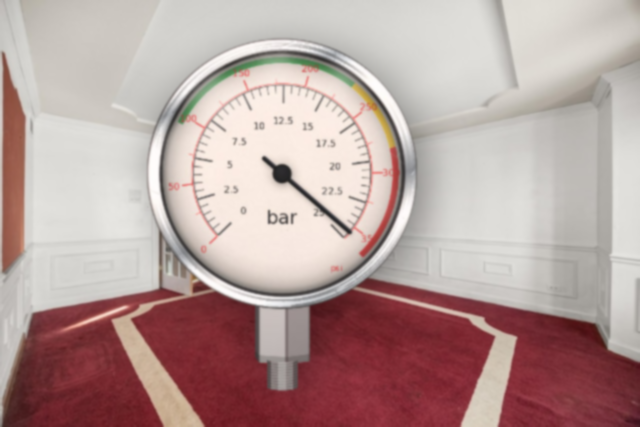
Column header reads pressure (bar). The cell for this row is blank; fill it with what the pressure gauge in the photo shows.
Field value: 24.5 bar
